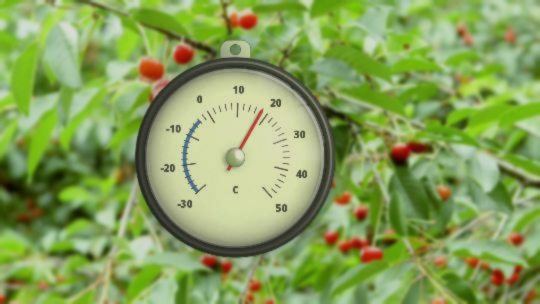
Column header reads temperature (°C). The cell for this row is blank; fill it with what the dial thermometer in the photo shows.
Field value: 18 °C
